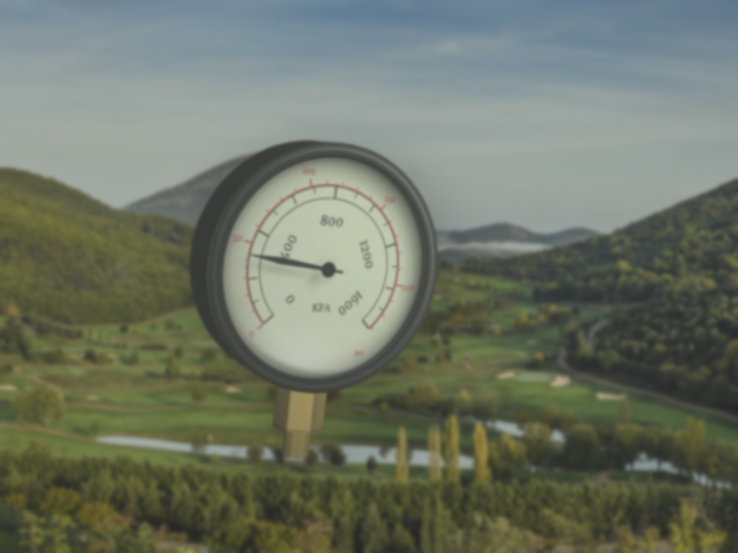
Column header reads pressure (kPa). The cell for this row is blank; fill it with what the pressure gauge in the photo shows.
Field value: 300 kPa
